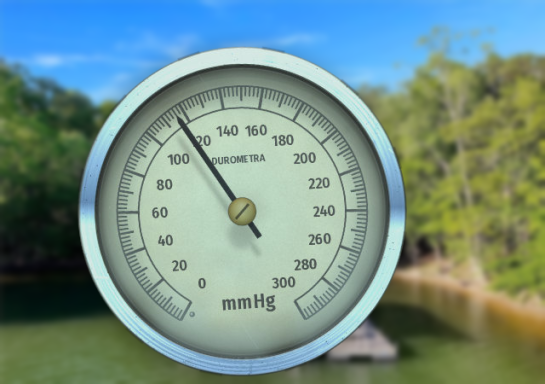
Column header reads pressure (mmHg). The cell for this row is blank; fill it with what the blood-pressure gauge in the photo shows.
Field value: 116 mmHg
